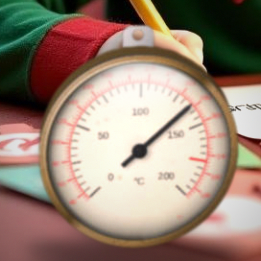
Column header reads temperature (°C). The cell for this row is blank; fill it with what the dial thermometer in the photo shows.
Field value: 135 °C
